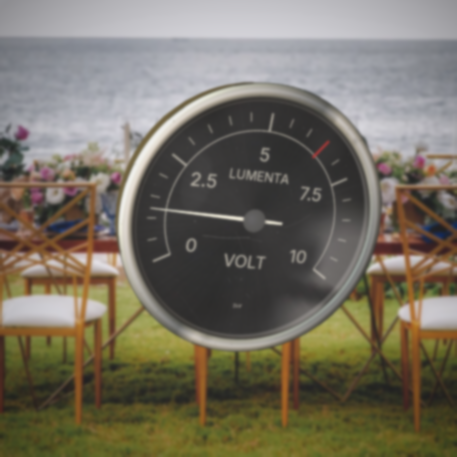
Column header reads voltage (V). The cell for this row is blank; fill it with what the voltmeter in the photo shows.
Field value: 1.25 V
